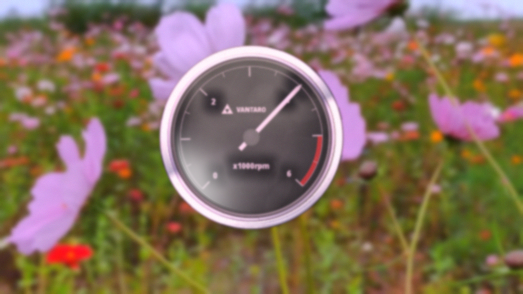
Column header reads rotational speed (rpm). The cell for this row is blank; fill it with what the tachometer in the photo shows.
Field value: 4000 rpm
